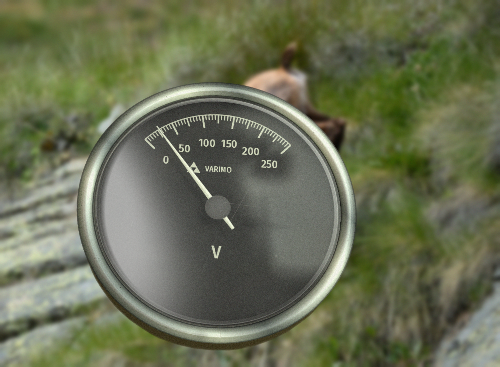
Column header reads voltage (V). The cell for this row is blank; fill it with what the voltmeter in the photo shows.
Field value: 25 V
